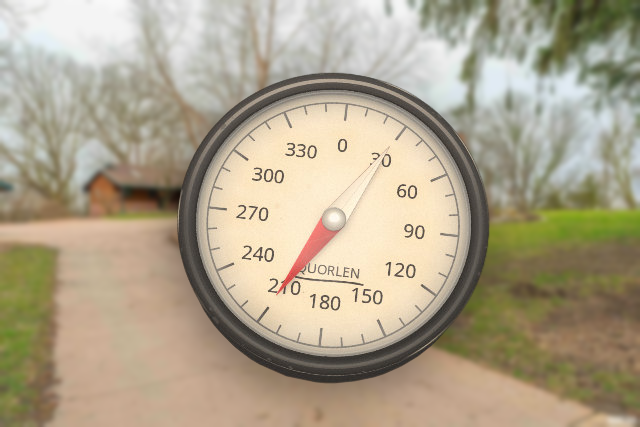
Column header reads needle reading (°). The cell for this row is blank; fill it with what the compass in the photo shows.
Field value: 210 °
